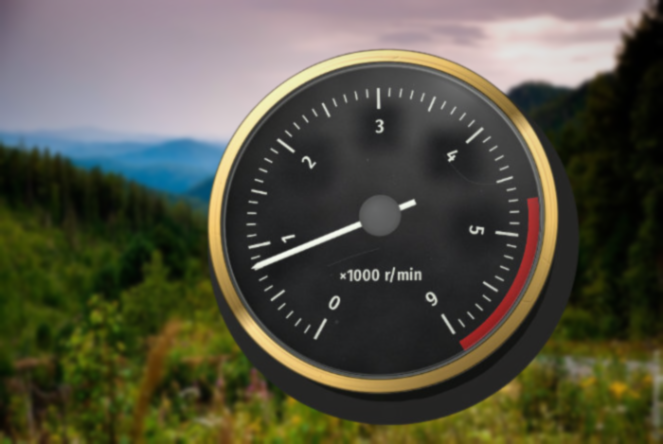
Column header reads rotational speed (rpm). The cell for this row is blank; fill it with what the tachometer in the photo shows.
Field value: 800 rpm
